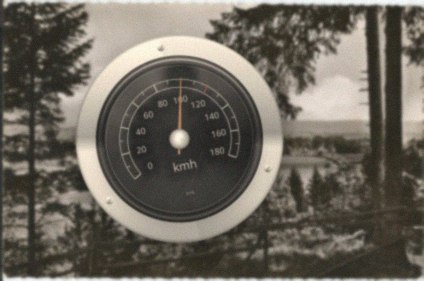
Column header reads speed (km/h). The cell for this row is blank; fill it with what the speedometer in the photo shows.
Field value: 100 km/h
